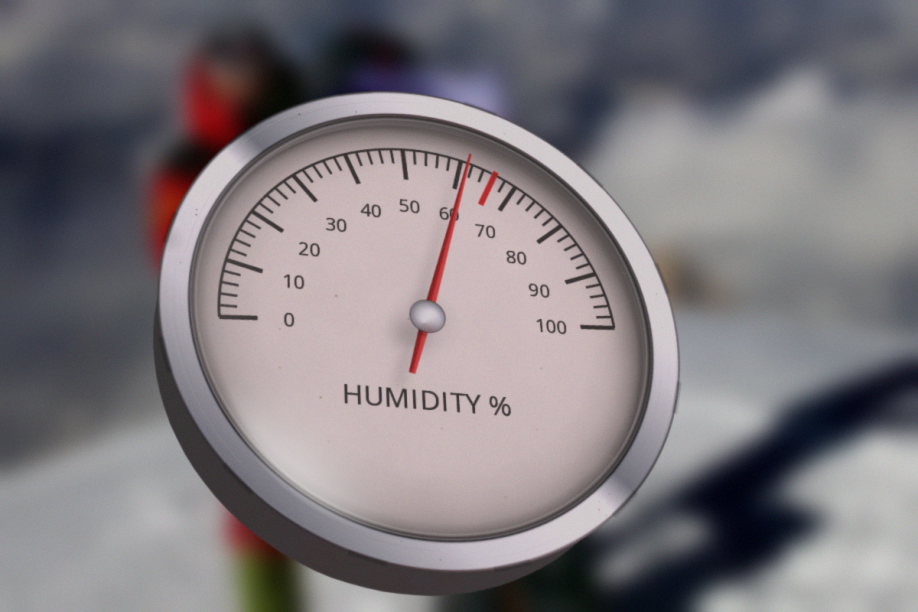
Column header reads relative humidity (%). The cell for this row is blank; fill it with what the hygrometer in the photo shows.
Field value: 61 %
